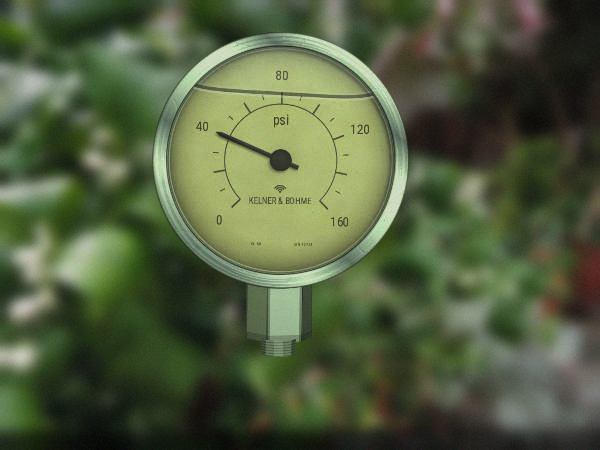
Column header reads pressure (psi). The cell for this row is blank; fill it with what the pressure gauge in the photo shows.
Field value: 40 psi
